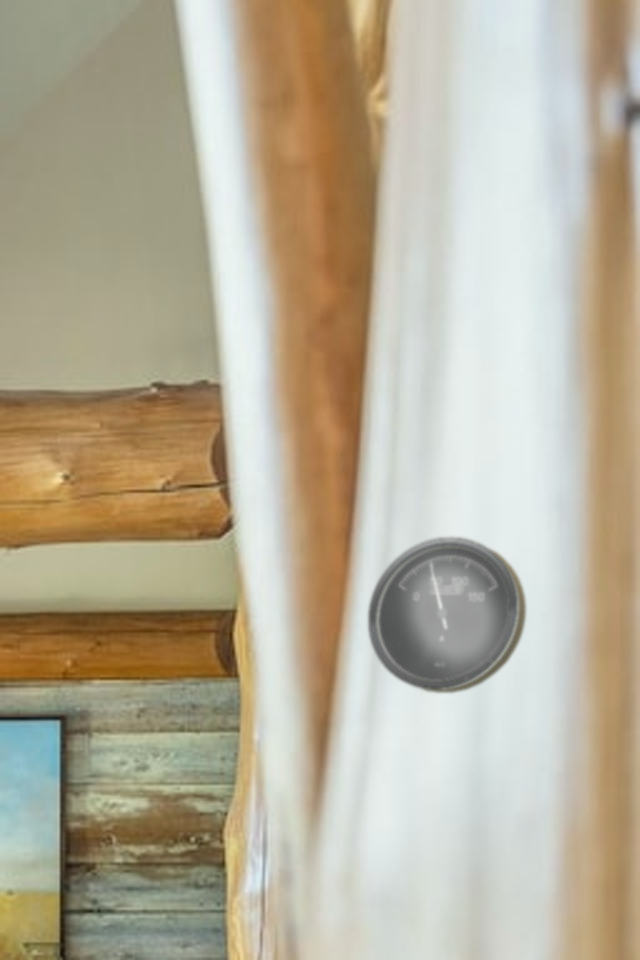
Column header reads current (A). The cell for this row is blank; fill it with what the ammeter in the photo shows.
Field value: 50 A
